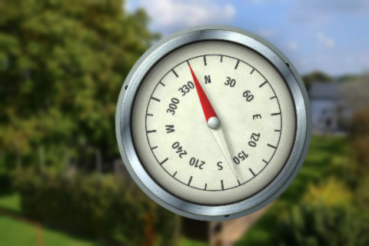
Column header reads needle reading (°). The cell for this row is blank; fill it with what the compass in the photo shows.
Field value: 345 °
